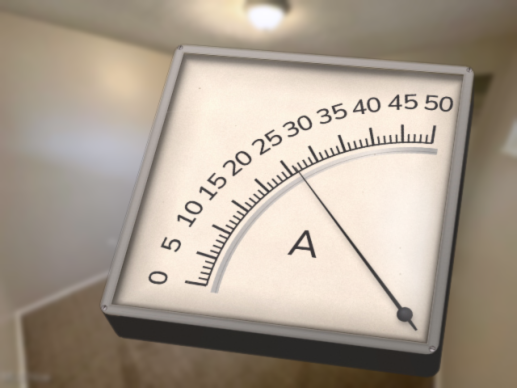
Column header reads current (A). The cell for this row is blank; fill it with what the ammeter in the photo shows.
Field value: 26 A
